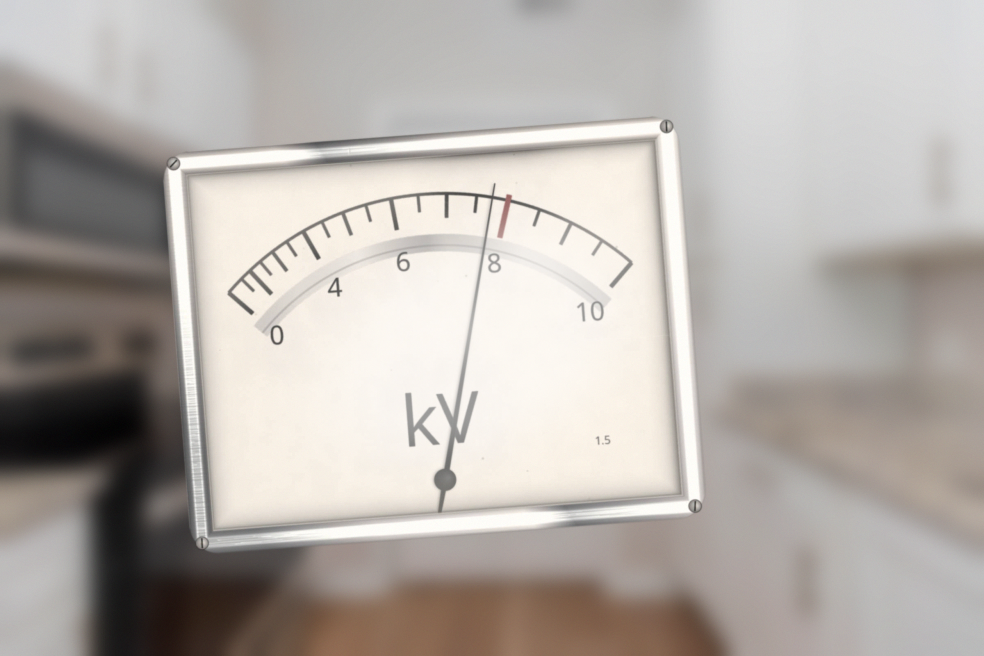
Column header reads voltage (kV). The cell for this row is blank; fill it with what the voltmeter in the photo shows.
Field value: 7.75 kV
